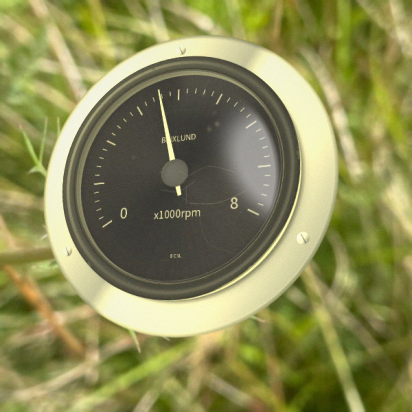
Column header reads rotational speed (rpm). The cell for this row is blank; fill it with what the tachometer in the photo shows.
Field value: 3600 rpm
